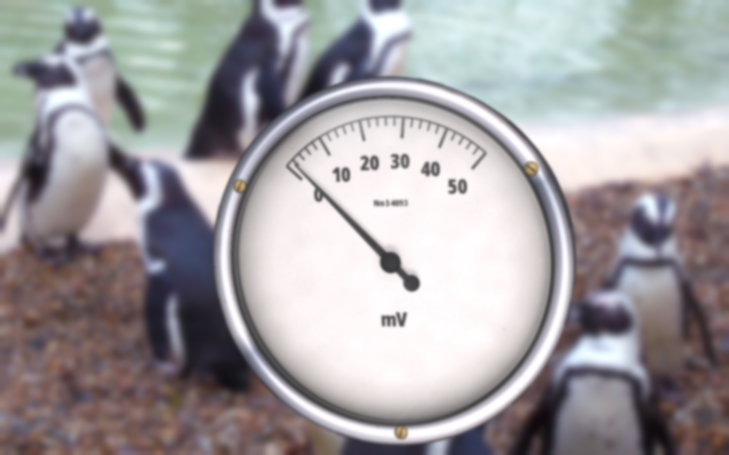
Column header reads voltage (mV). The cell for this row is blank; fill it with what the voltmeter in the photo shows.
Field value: 2 mV
